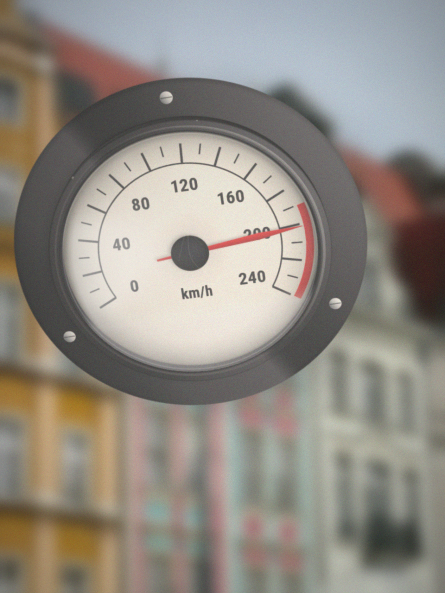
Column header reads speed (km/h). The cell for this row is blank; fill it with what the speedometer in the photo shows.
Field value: 200 km/h
